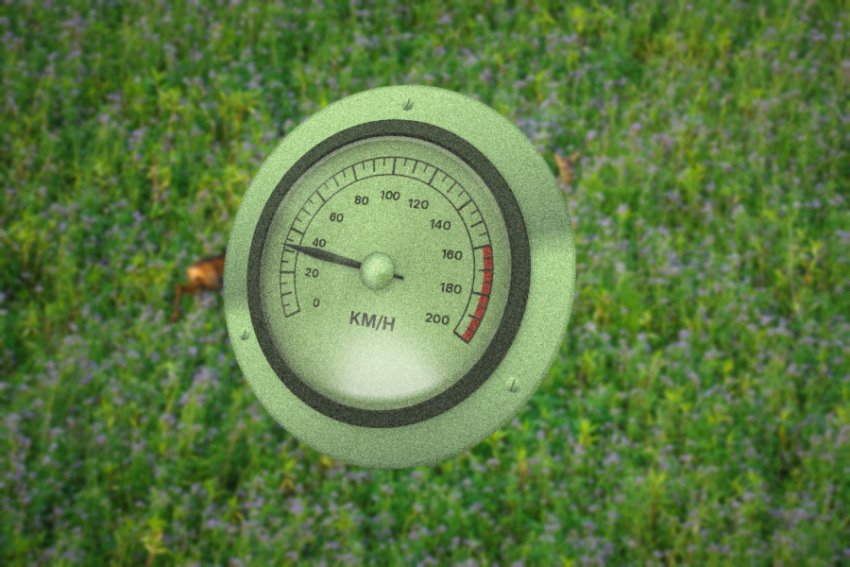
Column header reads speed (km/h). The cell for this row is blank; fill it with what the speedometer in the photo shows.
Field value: 32.5 km/h
